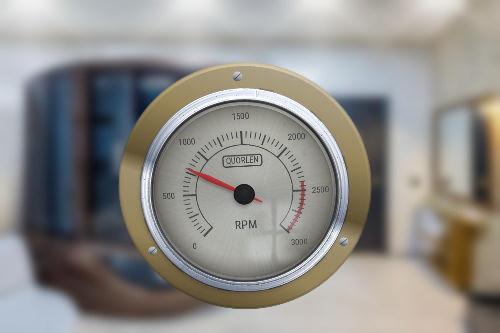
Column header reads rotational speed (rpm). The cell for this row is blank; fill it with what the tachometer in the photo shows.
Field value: 800 rpm
